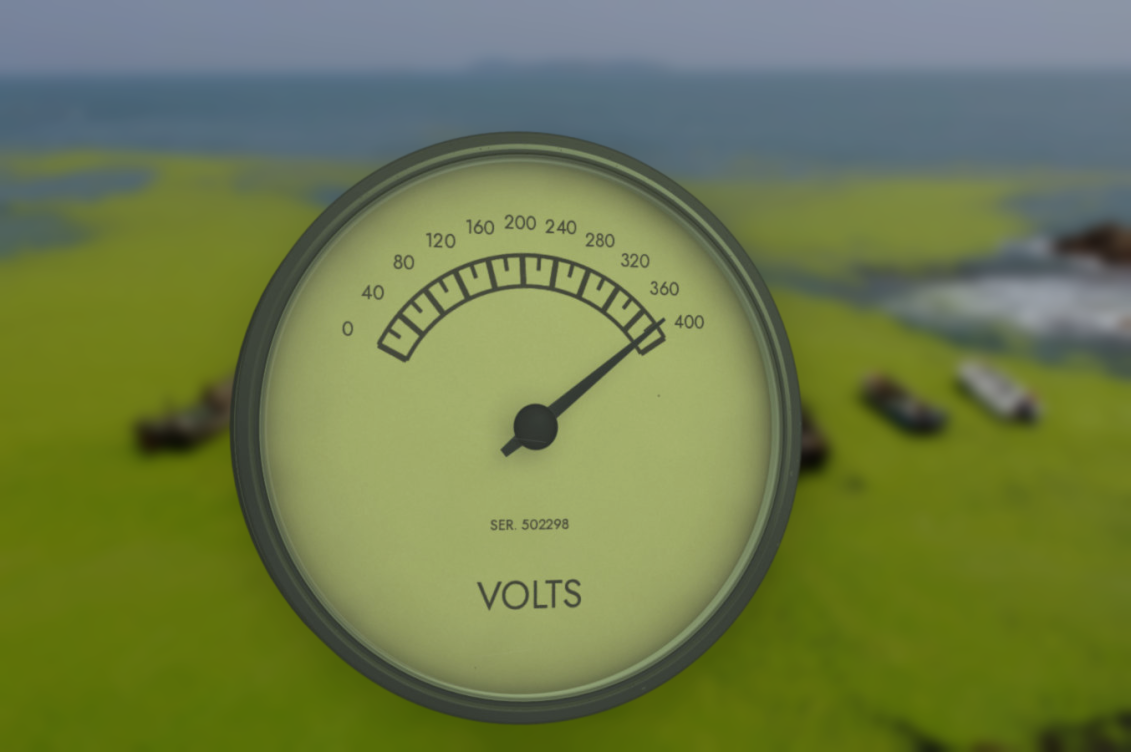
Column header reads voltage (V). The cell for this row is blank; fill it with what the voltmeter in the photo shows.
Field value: 380 V
